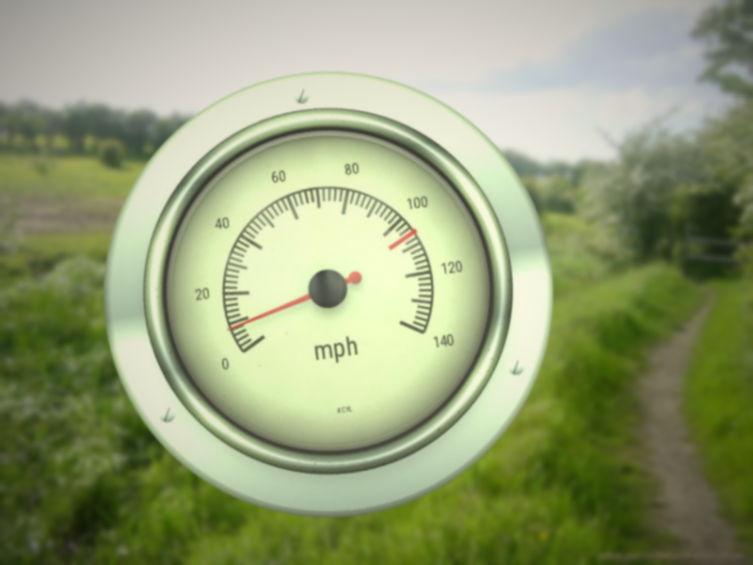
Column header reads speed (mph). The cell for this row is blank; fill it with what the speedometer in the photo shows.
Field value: 8 mph
